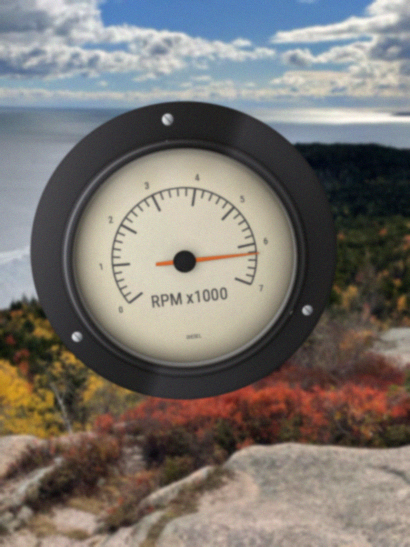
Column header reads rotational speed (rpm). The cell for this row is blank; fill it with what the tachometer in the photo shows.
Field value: 6200 rpm
